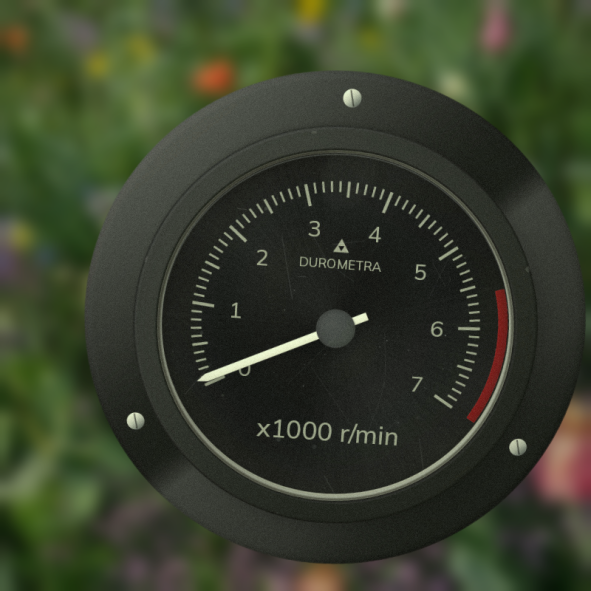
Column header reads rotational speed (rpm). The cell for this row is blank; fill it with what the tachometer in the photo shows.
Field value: 100 rpm
